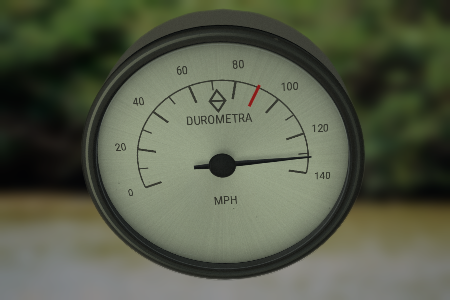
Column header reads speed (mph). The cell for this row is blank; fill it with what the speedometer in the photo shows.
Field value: 130 mph
